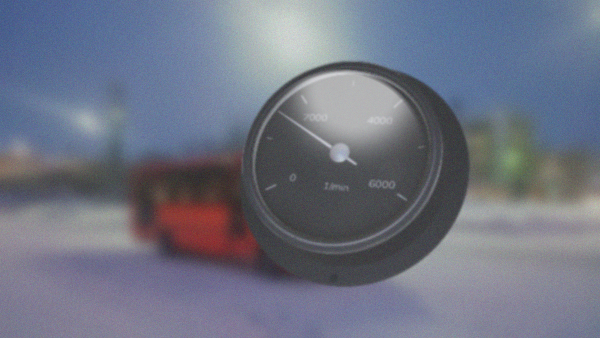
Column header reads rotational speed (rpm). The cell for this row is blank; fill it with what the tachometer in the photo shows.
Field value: 1500 rpm
